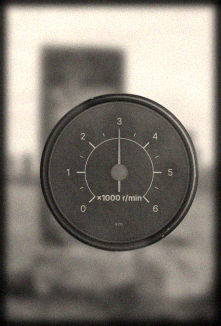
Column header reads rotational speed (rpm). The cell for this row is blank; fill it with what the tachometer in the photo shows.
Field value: 3000 rpm
